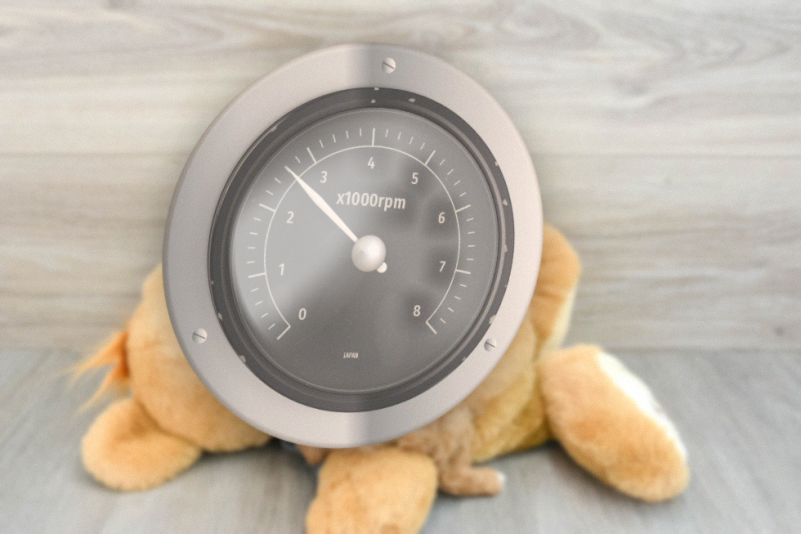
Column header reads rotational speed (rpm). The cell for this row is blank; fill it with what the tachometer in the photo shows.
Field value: 2600 rpm
